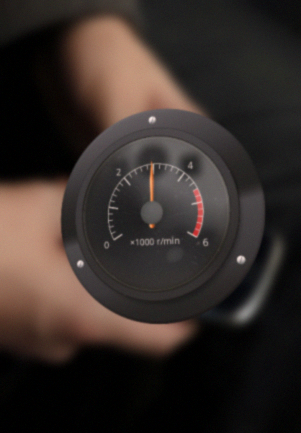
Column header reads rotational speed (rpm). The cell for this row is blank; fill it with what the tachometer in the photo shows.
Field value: 3000 rpm
